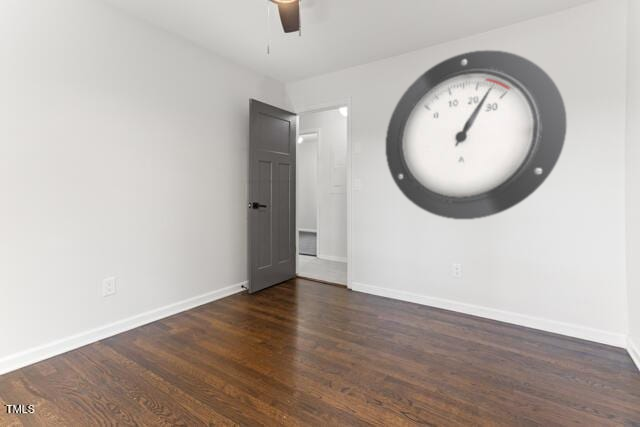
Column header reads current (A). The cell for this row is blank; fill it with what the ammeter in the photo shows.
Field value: 25 A
